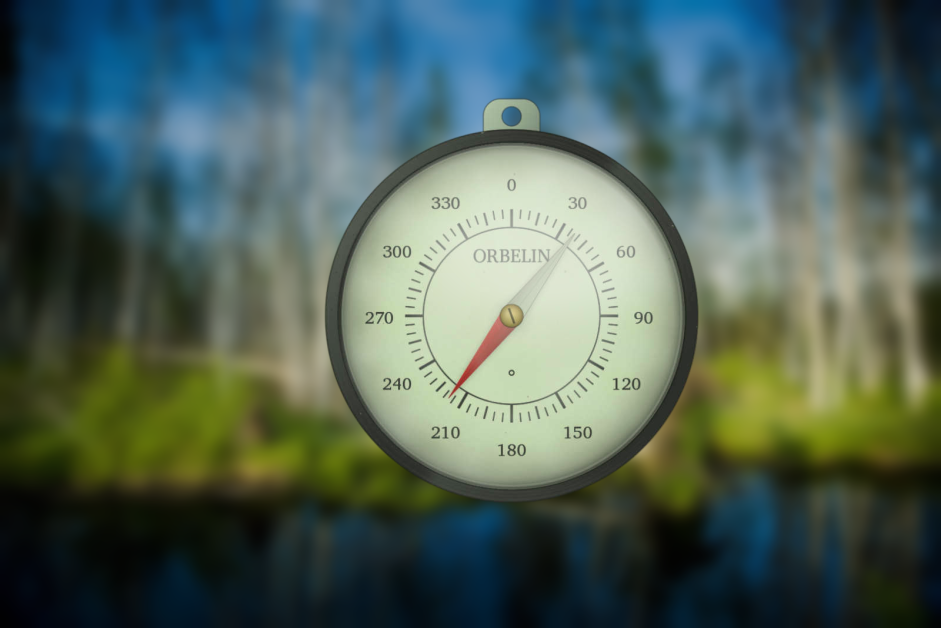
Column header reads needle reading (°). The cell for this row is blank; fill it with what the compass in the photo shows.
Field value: 217.5 °
